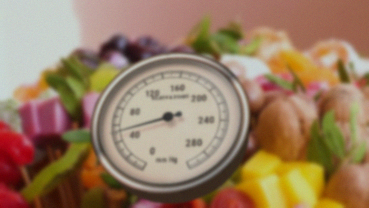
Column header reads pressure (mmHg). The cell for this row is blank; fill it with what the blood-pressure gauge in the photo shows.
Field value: 50 mmHg
